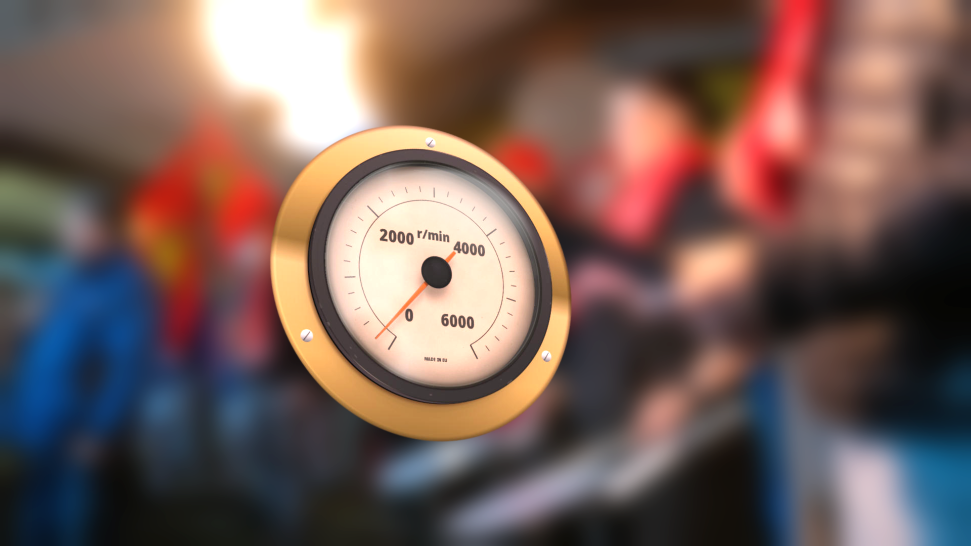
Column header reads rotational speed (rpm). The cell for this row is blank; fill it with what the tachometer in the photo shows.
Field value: 200 rpm
